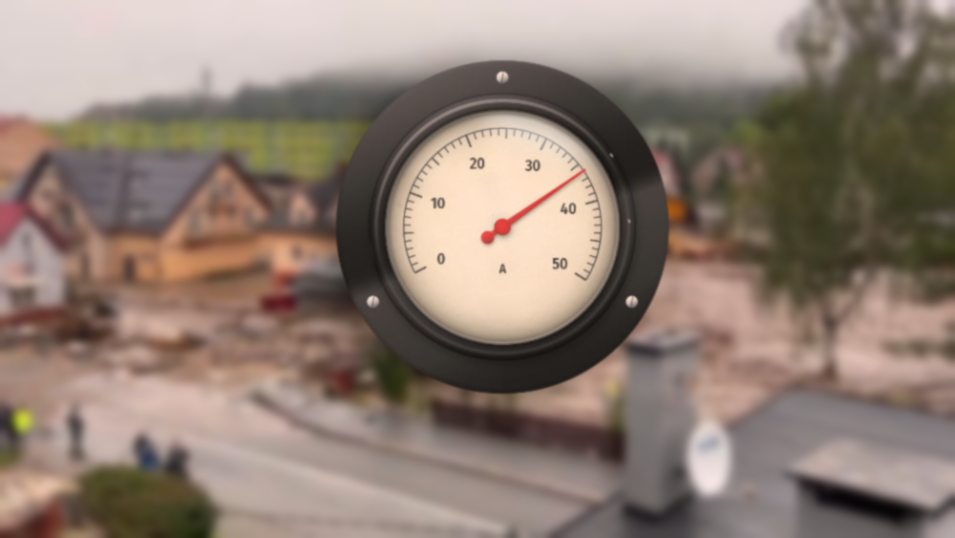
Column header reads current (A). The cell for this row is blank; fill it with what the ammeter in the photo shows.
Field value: 36 A
